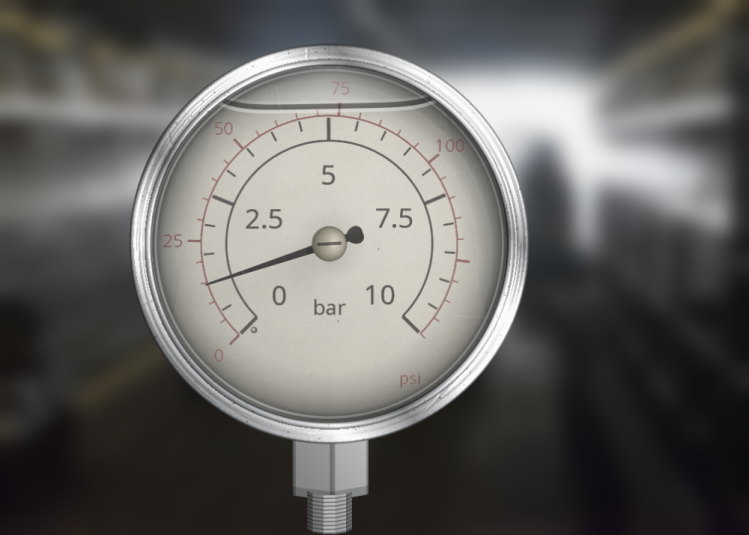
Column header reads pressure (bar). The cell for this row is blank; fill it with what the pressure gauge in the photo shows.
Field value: 1 bar
